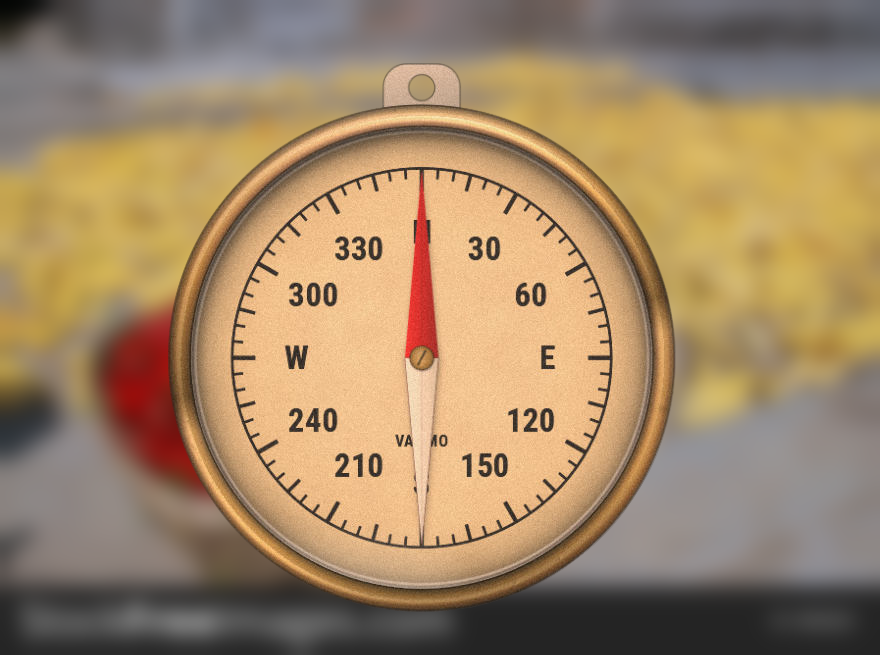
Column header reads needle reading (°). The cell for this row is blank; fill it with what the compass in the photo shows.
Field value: 0 °
